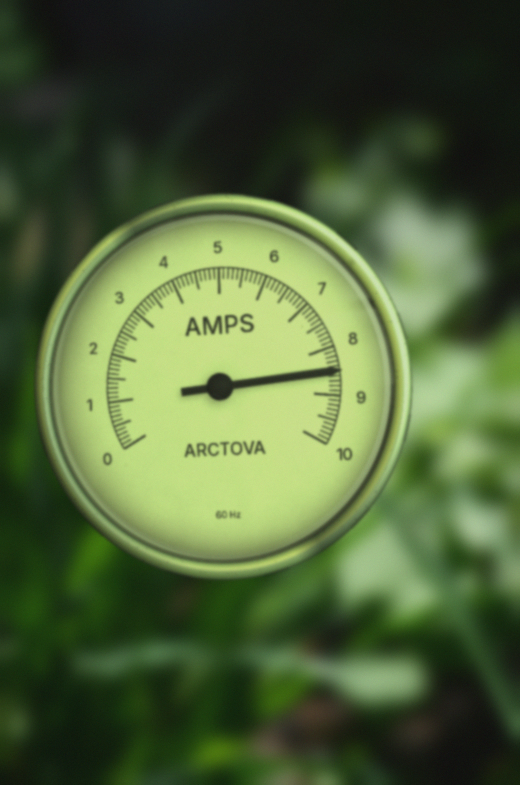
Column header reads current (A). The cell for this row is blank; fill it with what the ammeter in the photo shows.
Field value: 8.5 A
